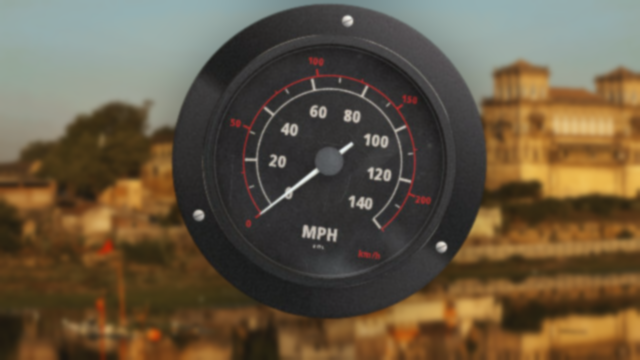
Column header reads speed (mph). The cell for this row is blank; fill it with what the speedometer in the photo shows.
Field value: 0 mph
